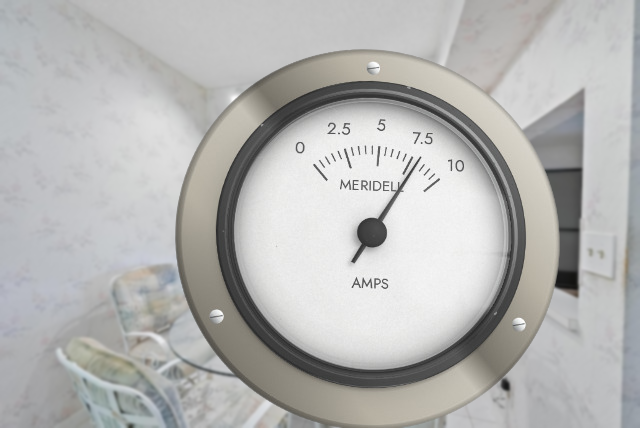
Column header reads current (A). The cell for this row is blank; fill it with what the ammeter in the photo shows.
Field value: 8 A
